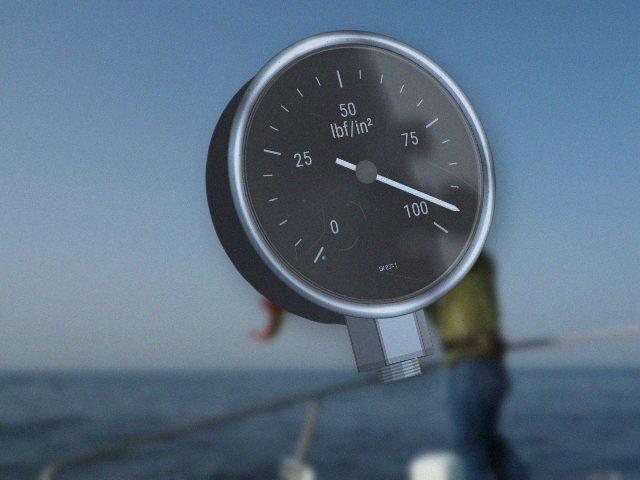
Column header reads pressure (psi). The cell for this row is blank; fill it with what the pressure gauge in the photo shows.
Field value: 95 psi
